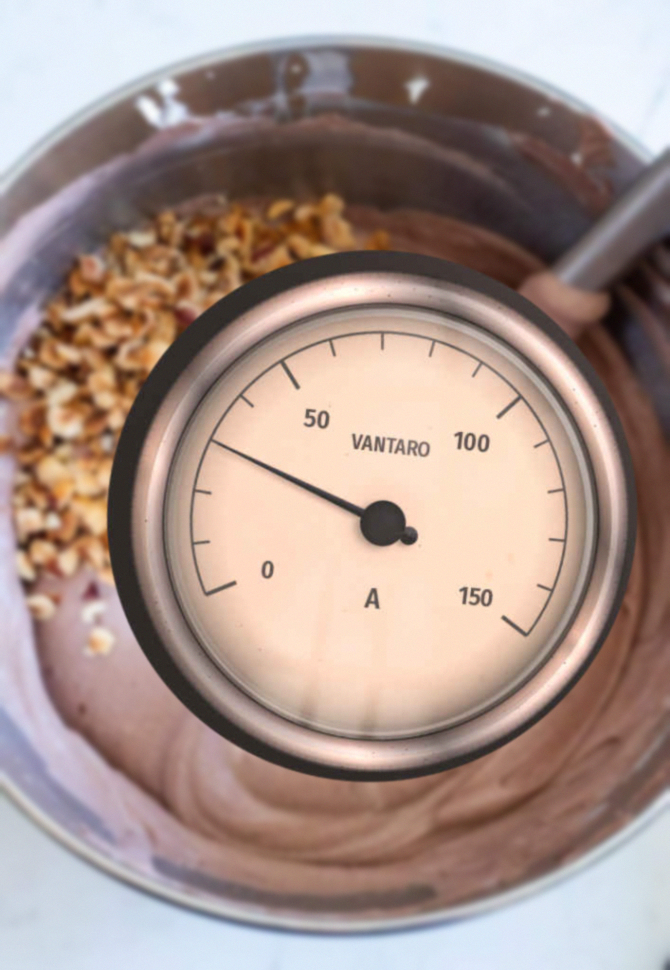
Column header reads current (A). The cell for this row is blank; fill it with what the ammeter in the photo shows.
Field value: 30 A
